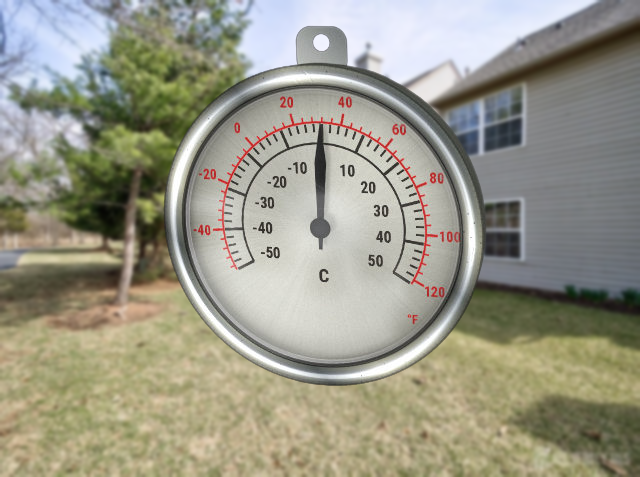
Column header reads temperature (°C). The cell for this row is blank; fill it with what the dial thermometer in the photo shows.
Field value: 0 °C
